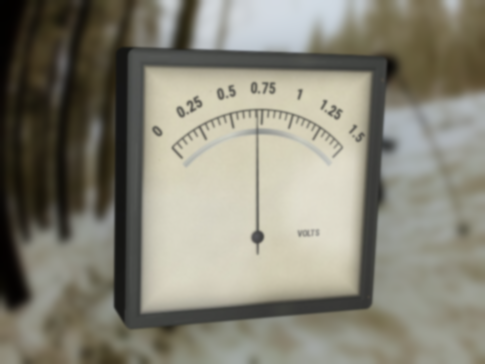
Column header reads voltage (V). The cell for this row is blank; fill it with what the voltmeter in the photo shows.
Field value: 0.7 V
